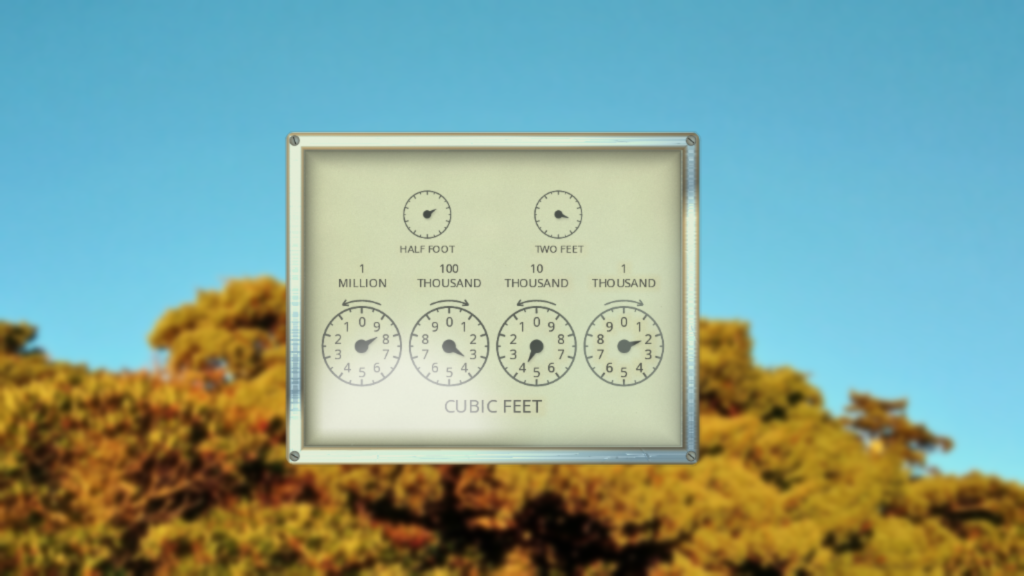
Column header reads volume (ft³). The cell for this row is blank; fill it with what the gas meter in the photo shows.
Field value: 834200 ft³
